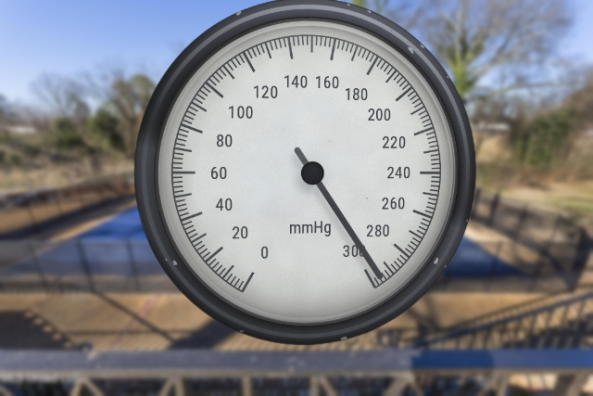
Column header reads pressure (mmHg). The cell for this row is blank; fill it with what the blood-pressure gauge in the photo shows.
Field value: 296 mmHg
